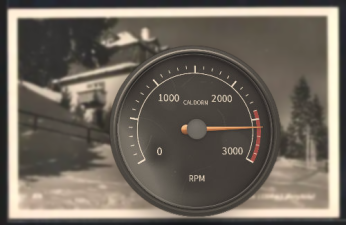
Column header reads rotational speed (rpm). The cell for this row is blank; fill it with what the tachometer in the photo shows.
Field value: 2600 rpm
